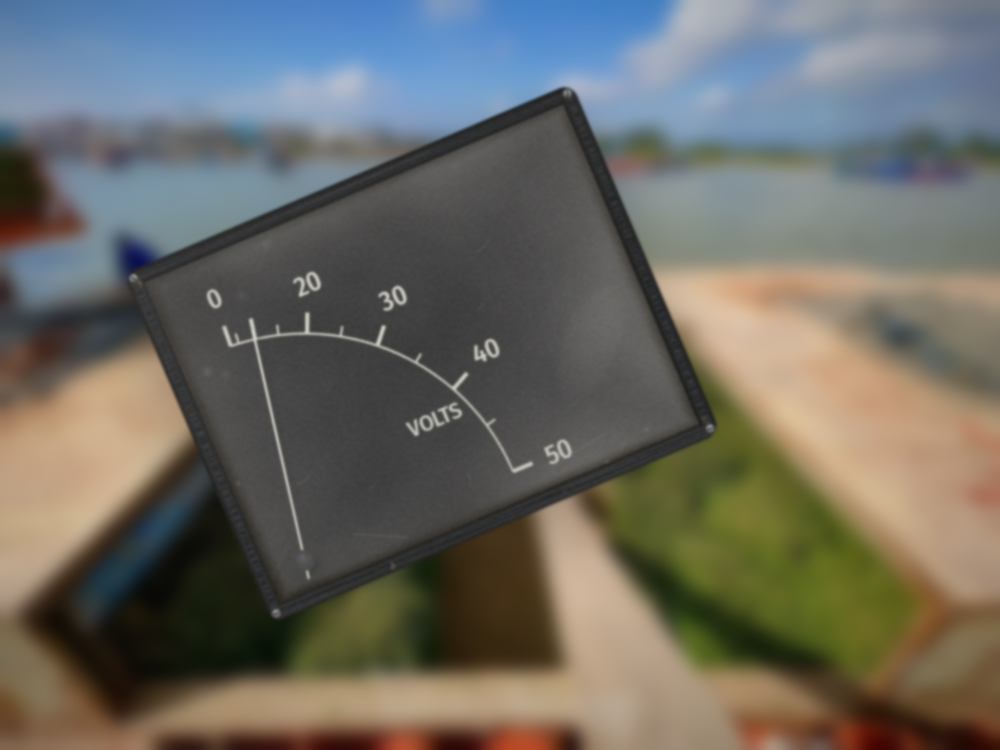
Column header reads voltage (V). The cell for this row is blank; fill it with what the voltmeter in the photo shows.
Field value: 10 V
